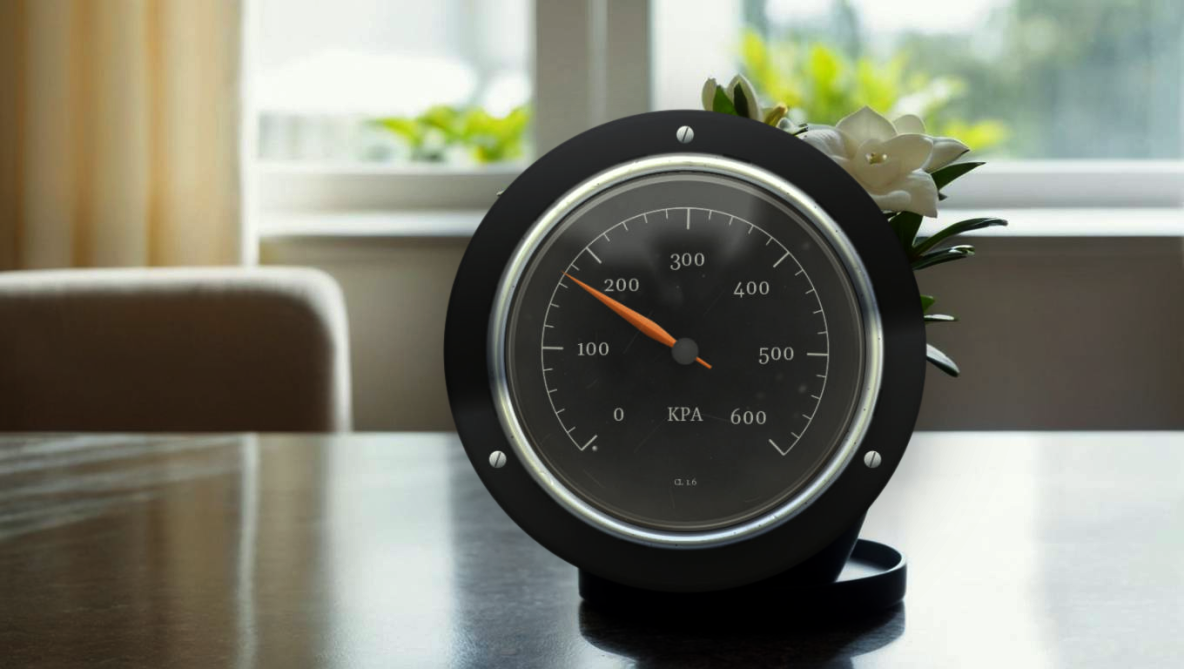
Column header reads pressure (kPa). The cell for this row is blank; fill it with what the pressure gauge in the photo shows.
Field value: 170 kPa
